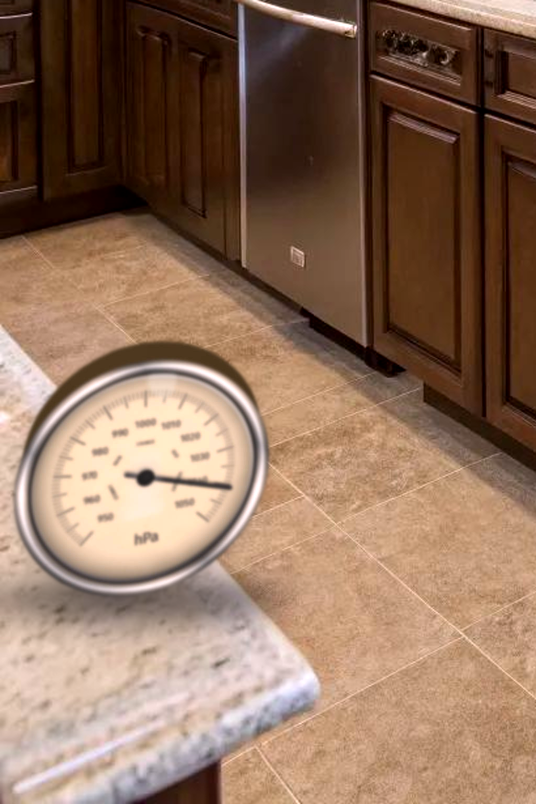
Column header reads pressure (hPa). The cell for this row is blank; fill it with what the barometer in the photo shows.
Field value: 1040 hPa
